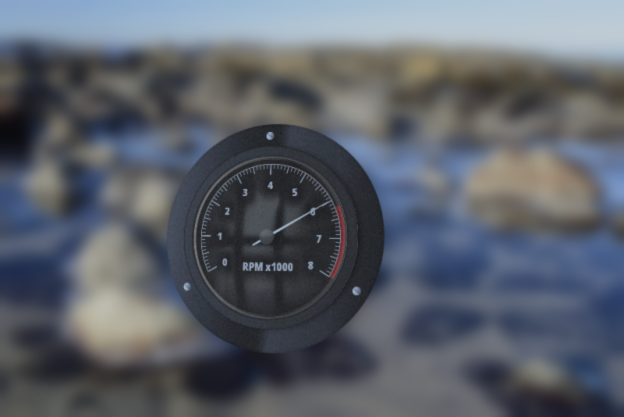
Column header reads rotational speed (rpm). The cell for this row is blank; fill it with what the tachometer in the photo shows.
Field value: 6000 rpm
